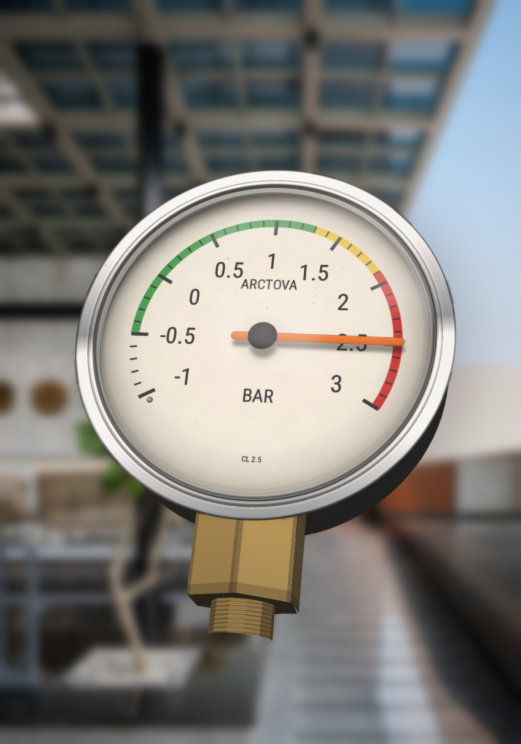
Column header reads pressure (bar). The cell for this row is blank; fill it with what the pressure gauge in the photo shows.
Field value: 2.5 bar
